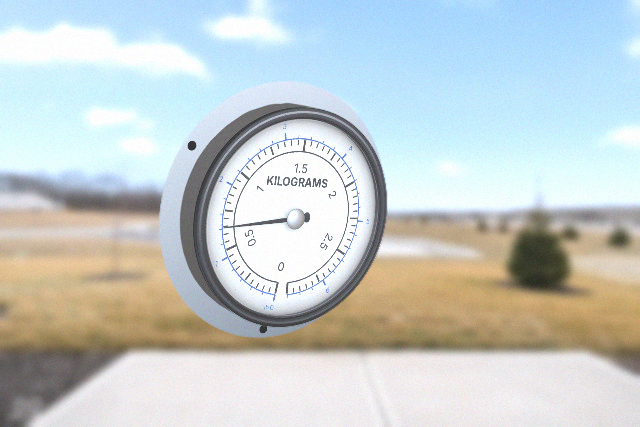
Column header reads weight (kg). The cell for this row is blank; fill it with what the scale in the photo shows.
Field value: 0.65 kg
